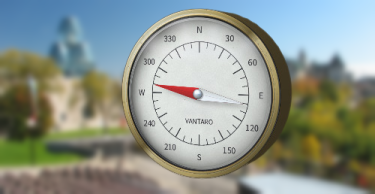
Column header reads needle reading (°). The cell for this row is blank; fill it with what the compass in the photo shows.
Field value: 280 °
